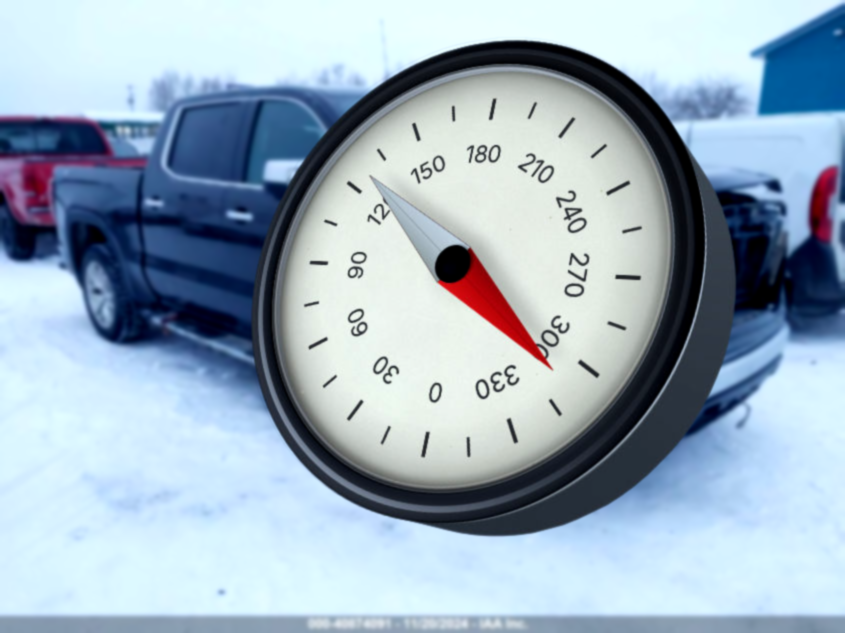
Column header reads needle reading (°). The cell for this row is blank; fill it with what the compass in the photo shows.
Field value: 307.5 °
